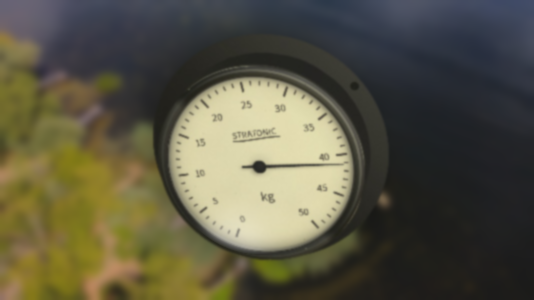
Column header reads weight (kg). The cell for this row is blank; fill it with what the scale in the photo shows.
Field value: 41 kg
